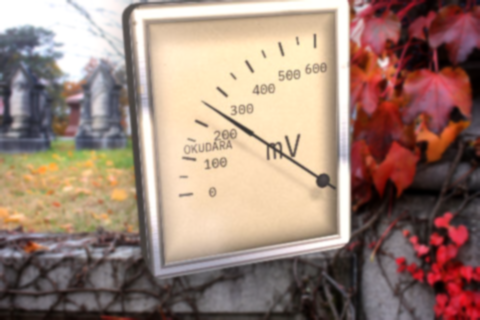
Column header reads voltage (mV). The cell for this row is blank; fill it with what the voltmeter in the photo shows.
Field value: 250 mV
